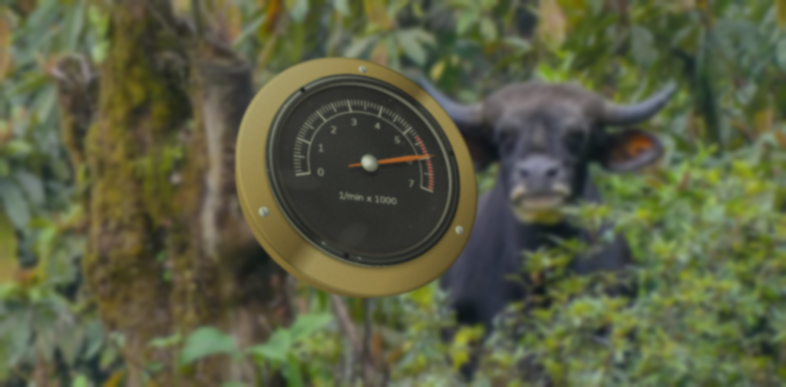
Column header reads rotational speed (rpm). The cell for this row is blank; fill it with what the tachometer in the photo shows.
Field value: 6000 rpm
